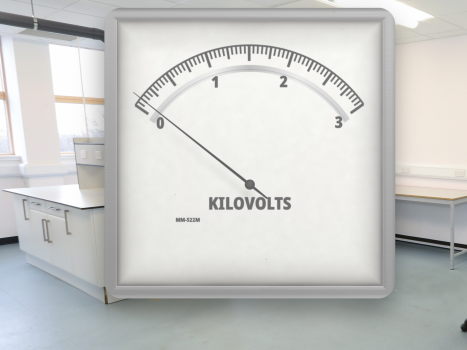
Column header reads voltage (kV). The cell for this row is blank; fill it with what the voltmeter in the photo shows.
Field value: 0.1 kV
